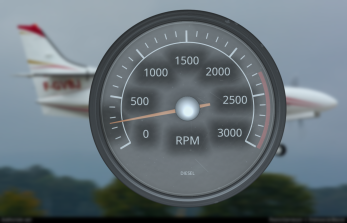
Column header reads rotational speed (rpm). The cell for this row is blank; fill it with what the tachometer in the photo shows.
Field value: 250 rpm
